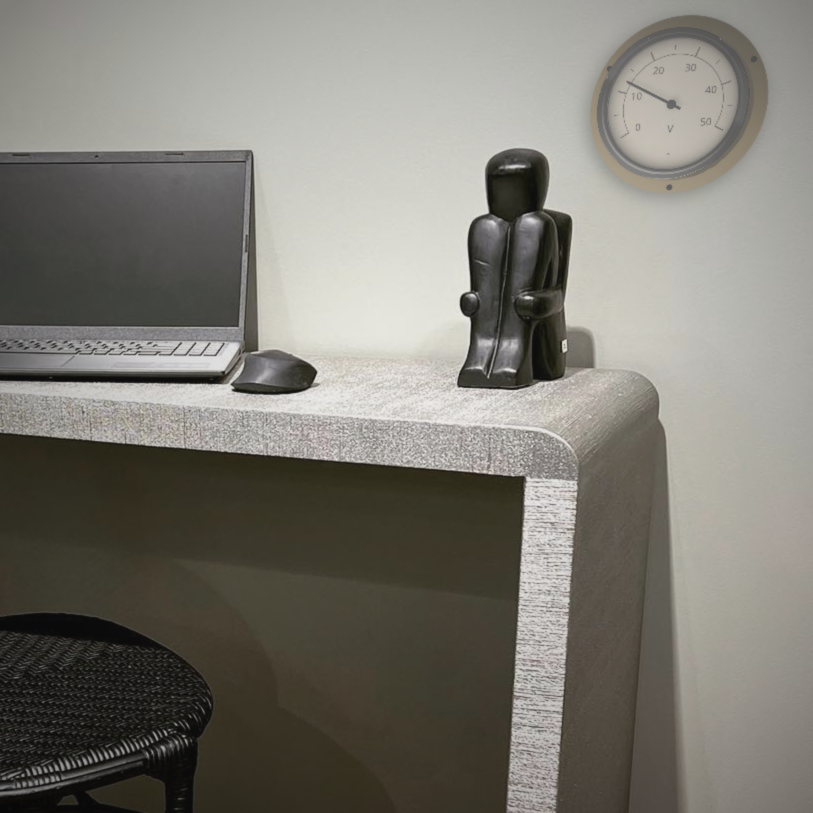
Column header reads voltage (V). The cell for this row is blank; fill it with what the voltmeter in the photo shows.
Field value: 12.5 V
